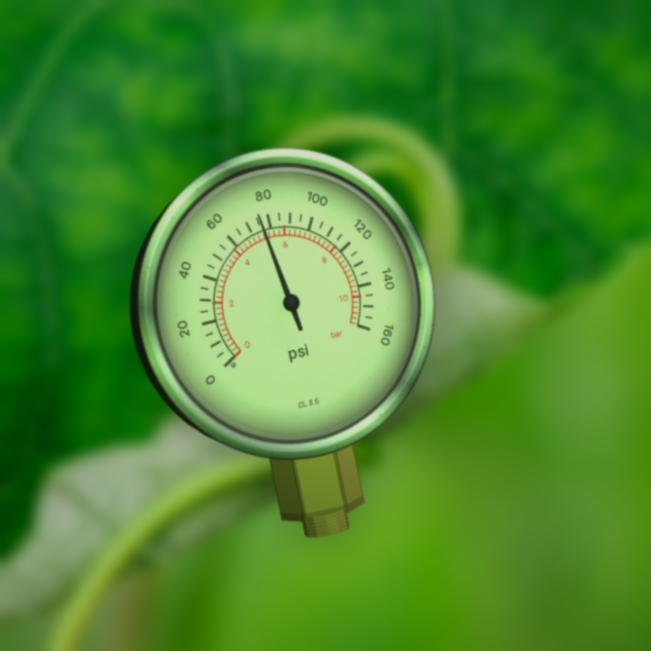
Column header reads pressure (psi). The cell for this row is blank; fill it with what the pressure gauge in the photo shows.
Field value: 75 psi
